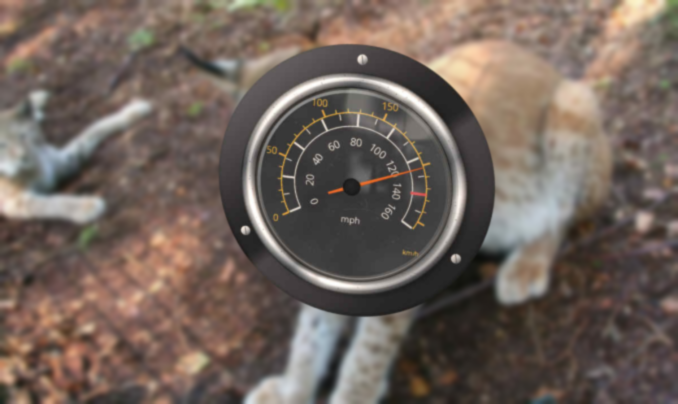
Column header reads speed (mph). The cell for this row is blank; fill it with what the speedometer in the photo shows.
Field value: 125 mph
